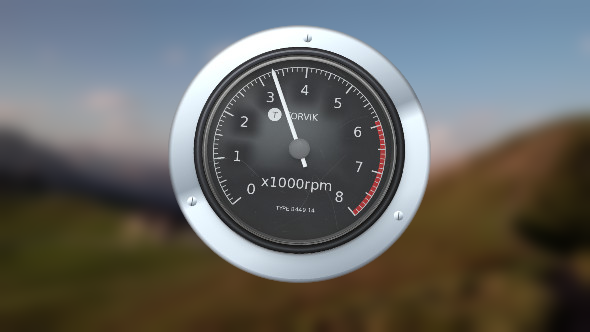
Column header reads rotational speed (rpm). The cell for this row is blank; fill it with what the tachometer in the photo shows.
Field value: 3300 rpm
